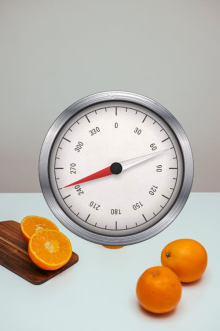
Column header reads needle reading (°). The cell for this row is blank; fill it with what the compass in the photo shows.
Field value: 250 °
